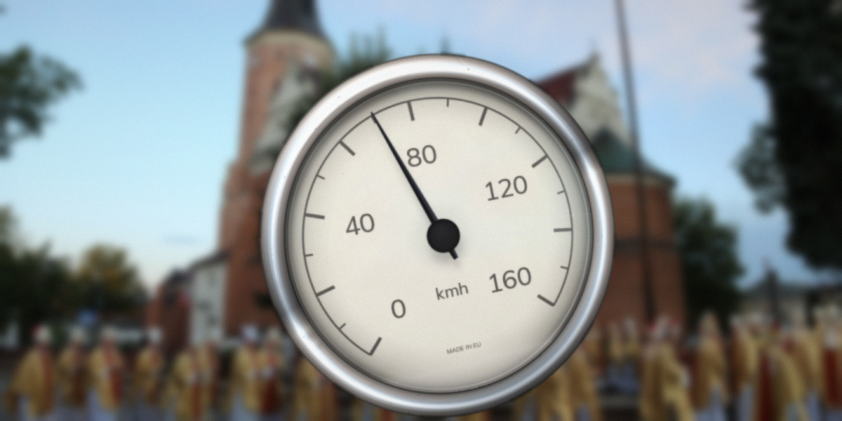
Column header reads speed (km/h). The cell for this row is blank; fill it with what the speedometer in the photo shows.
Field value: 70 km/h
